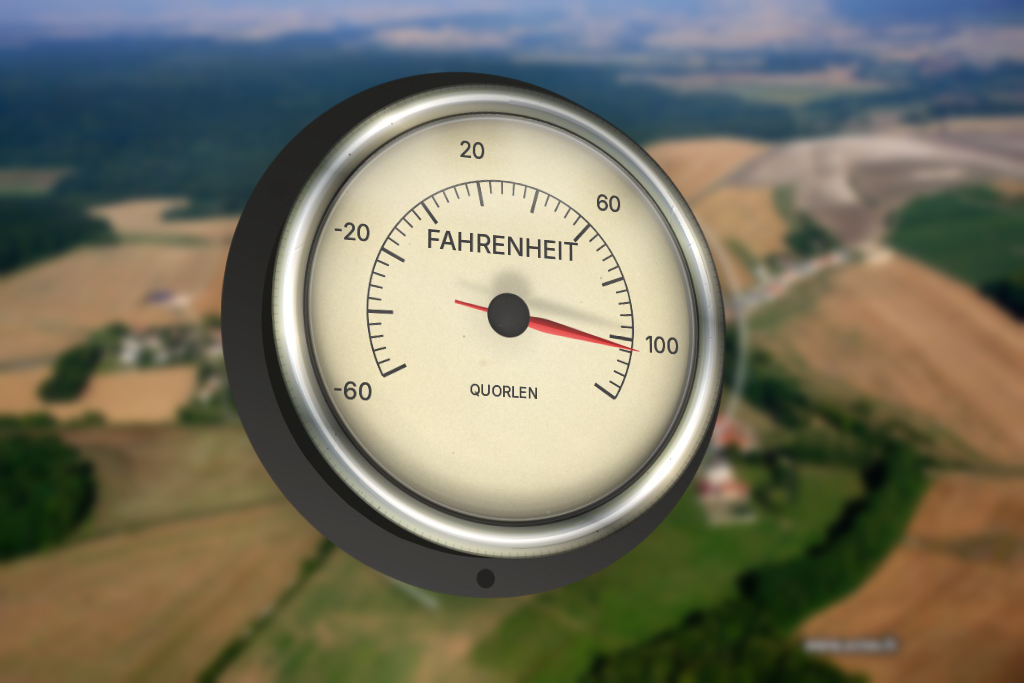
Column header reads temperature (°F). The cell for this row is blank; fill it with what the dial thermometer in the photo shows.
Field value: 104 °F
